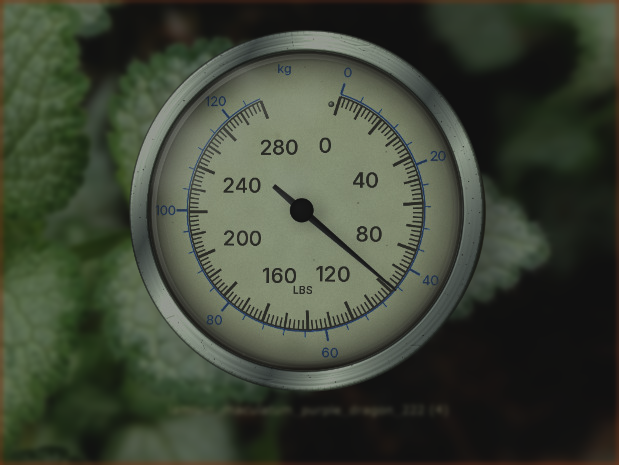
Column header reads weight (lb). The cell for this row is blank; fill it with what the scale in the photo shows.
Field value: 98 lb
